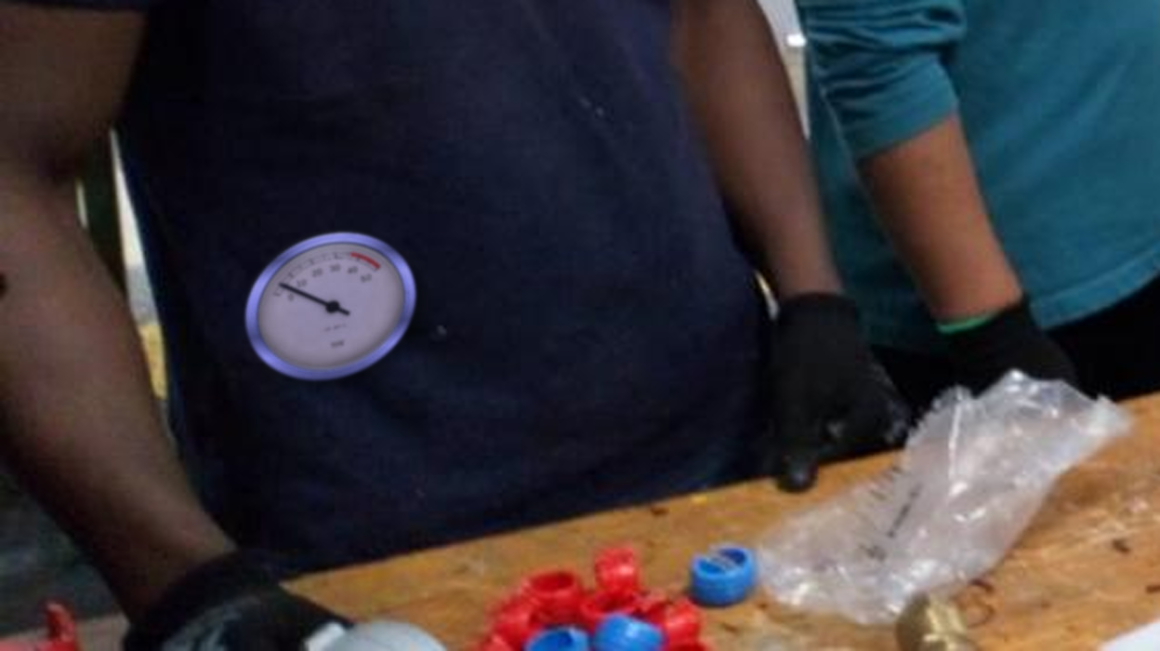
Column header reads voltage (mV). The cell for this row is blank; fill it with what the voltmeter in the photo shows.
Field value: 5 mV
